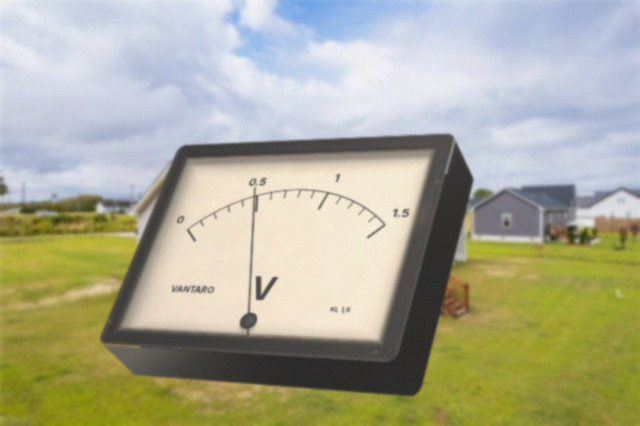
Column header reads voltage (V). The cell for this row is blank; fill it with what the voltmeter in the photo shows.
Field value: 0.5 V
